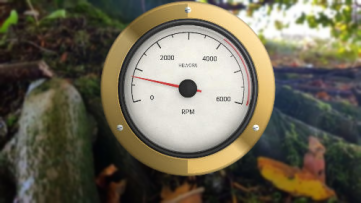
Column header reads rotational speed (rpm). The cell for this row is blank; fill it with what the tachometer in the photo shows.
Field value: 750 rpm
